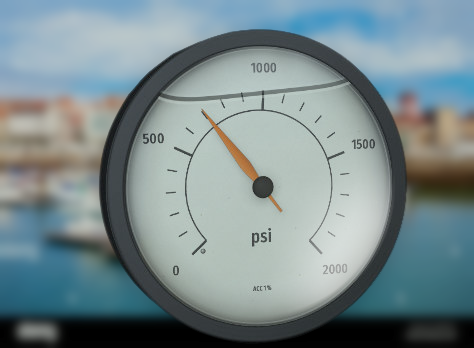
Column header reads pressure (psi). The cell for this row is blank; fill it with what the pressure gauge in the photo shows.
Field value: 700 psi
